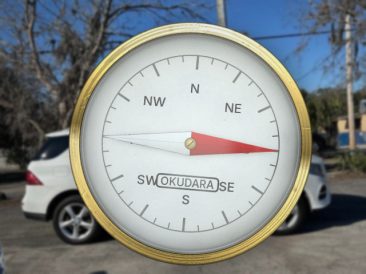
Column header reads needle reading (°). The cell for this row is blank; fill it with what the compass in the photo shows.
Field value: 90 °
